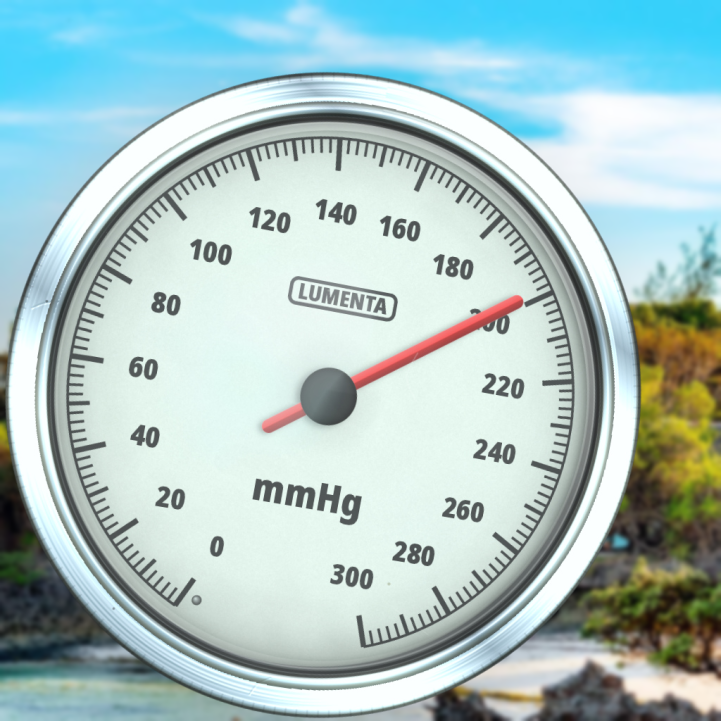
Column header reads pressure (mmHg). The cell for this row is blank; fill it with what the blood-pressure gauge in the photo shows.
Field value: 198 mmHg
